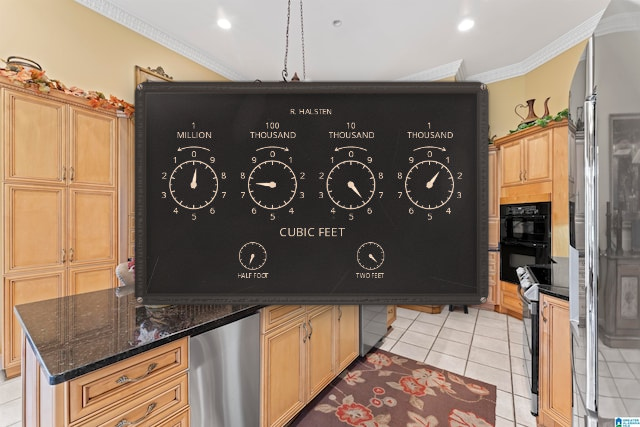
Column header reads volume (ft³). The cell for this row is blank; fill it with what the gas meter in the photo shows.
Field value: 976100 ft³
